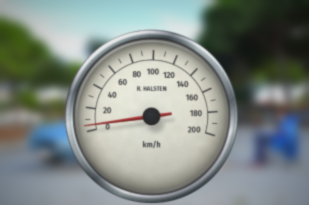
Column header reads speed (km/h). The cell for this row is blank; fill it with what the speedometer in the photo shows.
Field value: 5 km/h
